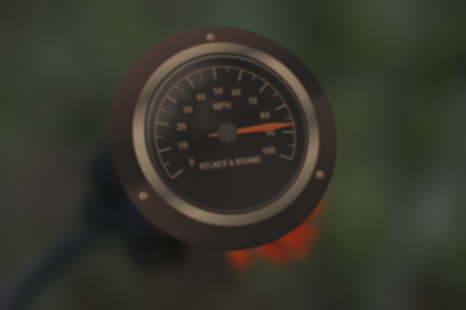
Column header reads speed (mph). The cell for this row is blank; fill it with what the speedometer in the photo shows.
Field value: 87.5 mph
